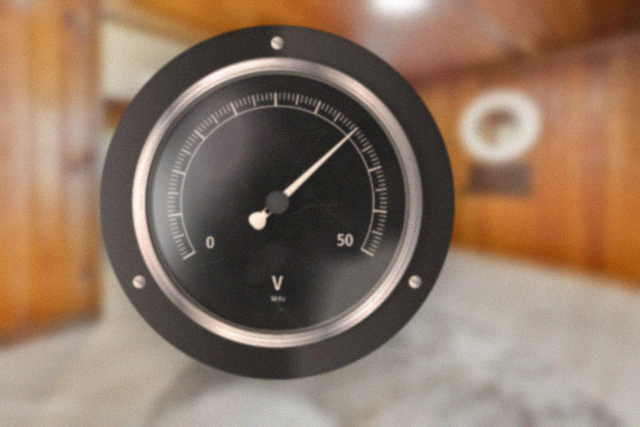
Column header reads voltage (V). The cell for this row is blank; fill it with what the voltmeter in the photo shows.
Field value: 35 V
